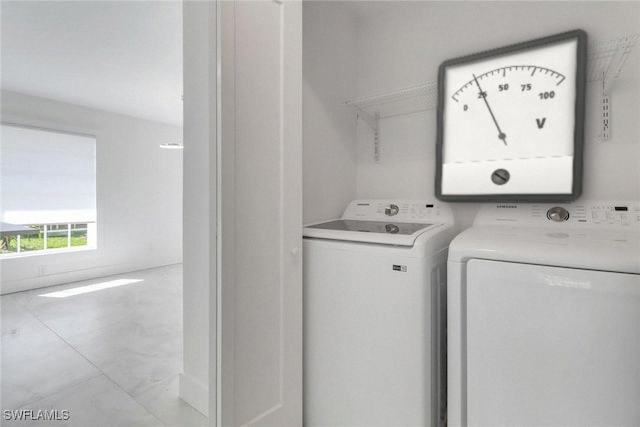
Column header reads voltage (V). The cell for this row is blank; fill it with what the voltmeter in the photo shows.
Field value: 25 V
